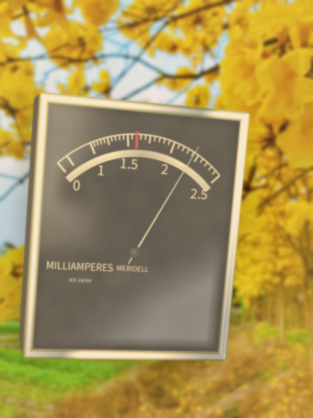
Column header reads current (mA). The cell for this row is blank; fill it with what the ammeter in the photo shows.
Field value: 2.2 mA
